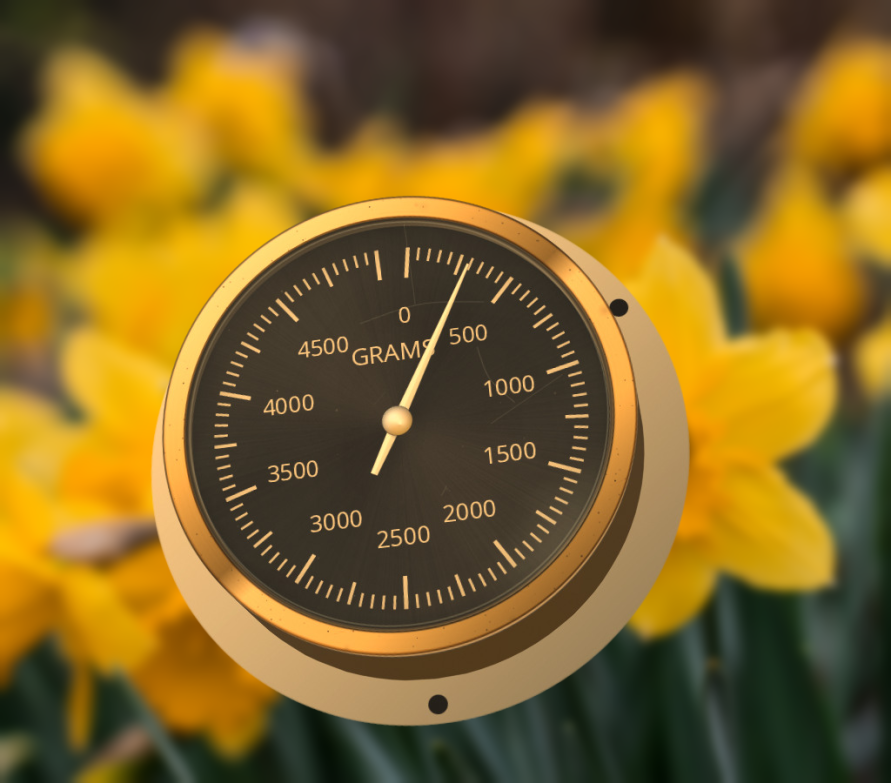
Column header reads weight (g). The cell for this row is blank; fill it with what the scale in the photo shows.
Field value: 300 g
